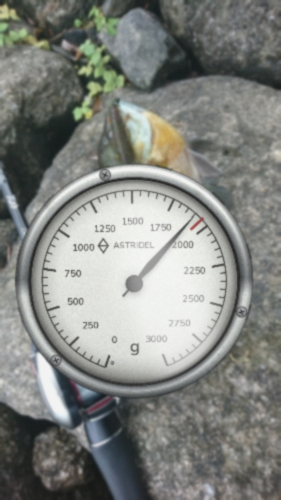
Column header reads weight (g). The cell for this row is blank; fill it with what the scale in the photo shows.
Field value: 1900 g
